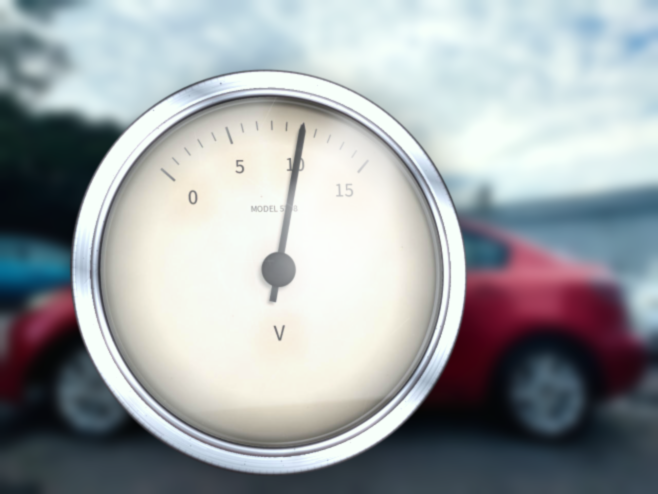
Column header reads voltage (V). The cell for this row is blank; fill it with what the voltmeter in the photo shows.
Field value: 10 V
